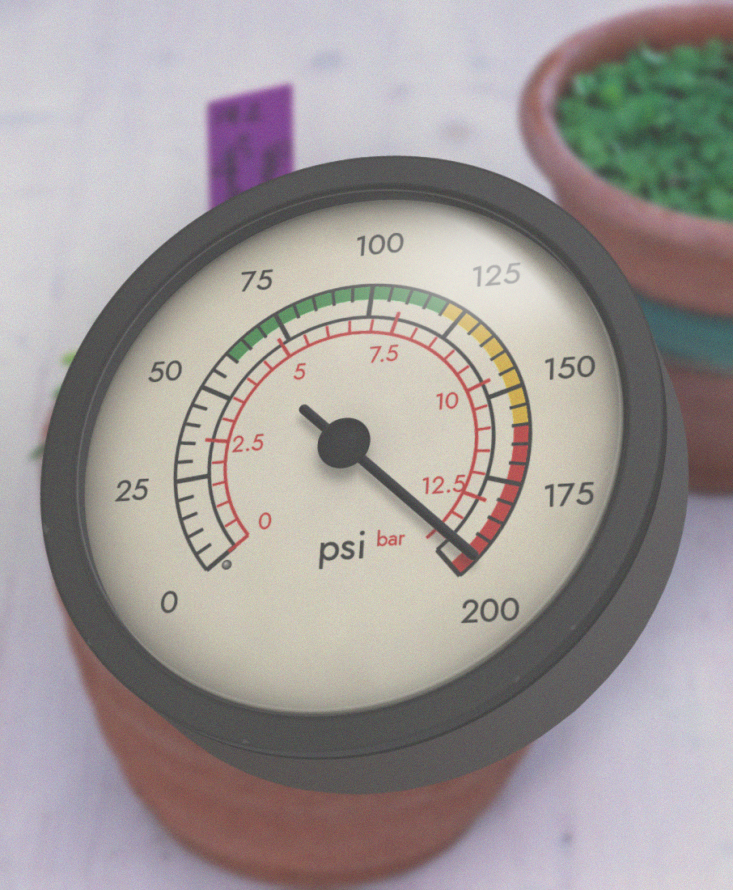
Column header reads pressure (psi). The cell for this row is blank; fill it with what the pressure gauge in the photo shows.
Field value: 195 psi
